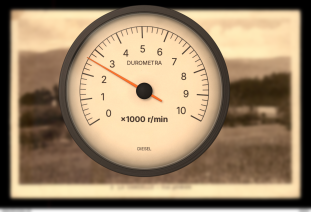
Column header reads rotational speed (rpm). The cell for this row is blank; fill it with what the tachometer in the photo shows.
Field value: 2600 rpm
